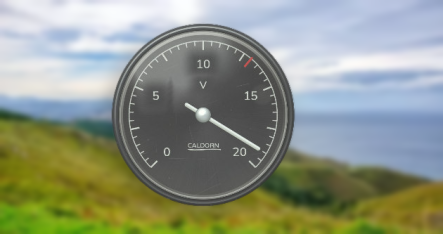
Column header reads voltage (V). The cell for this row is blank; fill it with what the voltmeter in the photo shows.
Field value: 19 V
